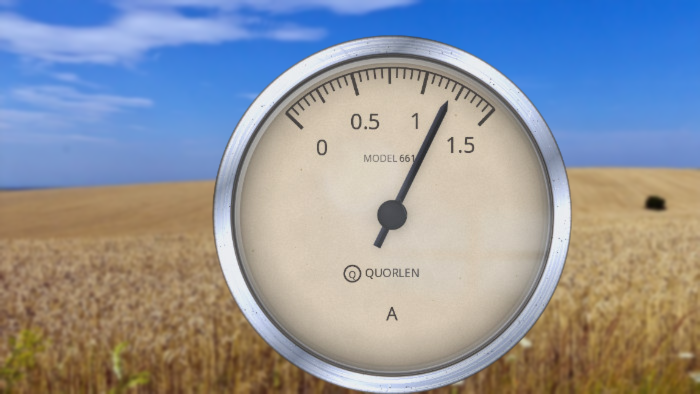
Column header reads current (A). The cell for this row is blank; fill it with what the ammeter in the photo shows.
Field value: 1.2 A
